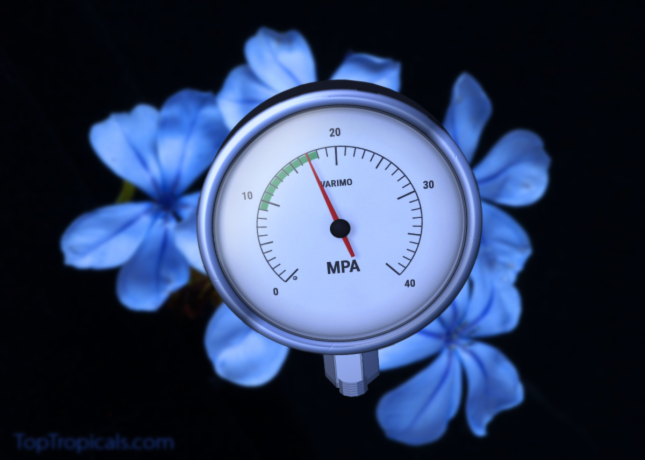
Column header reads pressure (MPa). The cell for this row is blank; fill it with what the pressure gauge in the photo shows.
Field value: 17 MPa
